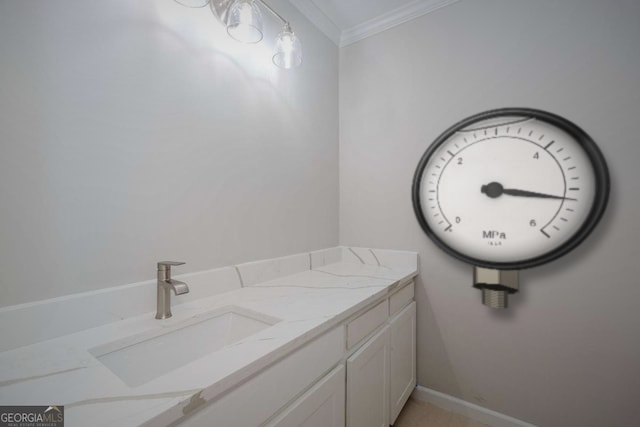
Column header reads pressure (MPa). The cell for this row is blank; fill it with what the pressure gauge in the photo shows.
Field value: 5.2 MPa
